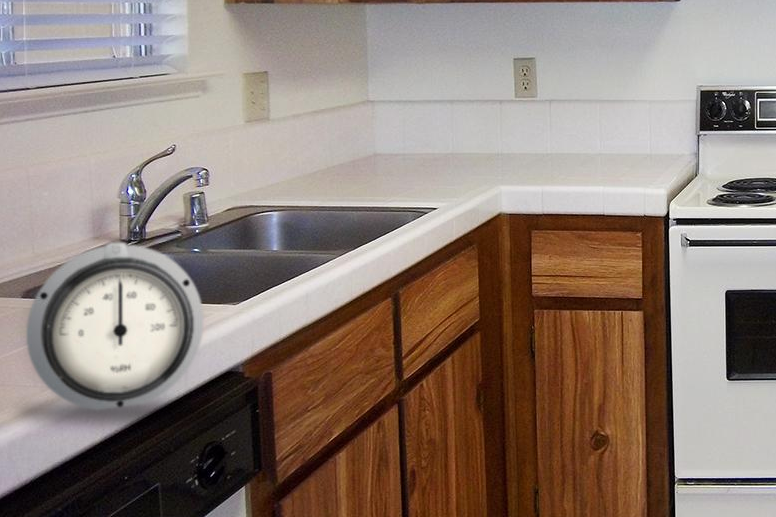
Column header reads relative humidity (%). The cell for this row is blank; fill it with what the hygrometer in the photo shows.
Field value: 50 %
